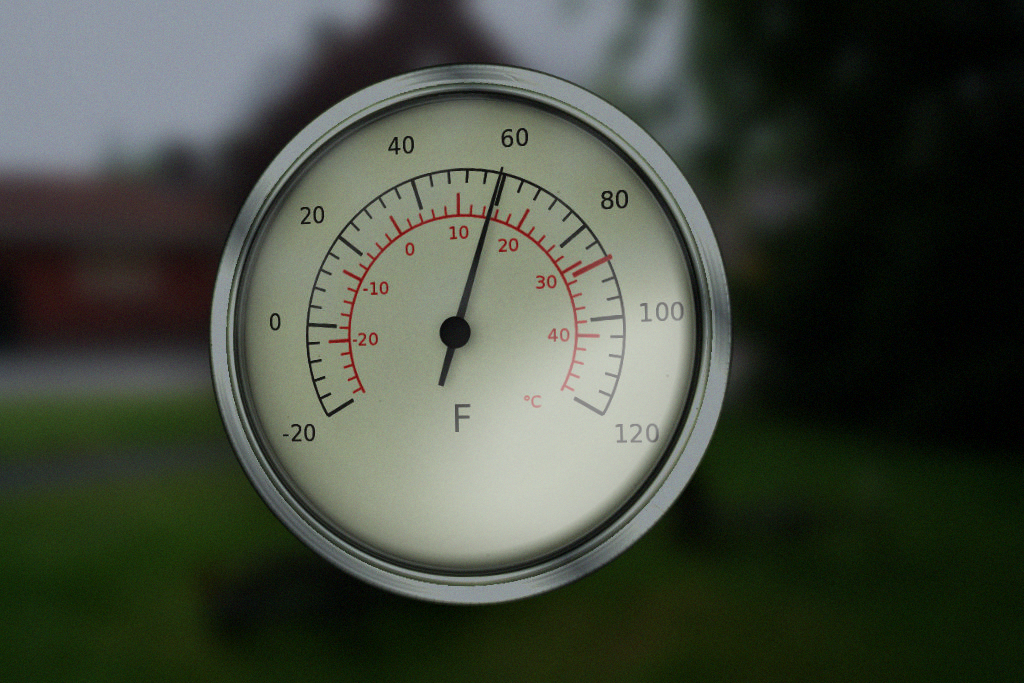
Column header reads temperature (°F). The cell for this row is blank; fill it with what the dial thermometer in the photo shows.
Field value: 60 °F
